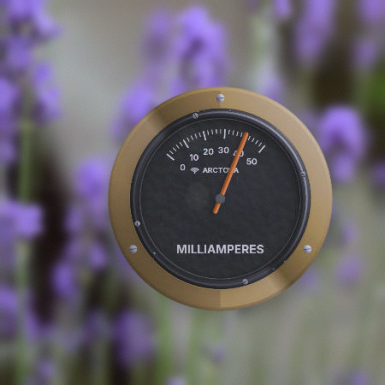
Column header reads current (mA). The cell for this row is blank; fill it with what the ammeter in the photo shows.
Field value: 40 mA
